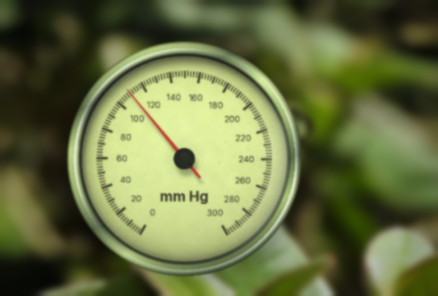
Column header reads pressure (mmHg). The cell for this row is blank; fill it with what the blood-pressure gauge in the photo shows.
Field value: 110 mmHg
